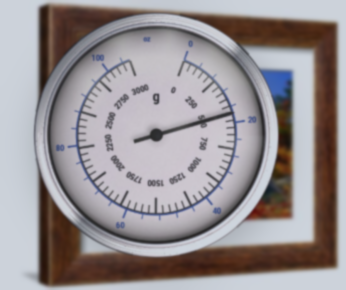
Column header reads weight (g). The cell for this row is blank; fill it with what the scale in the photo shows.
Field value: 500 g
